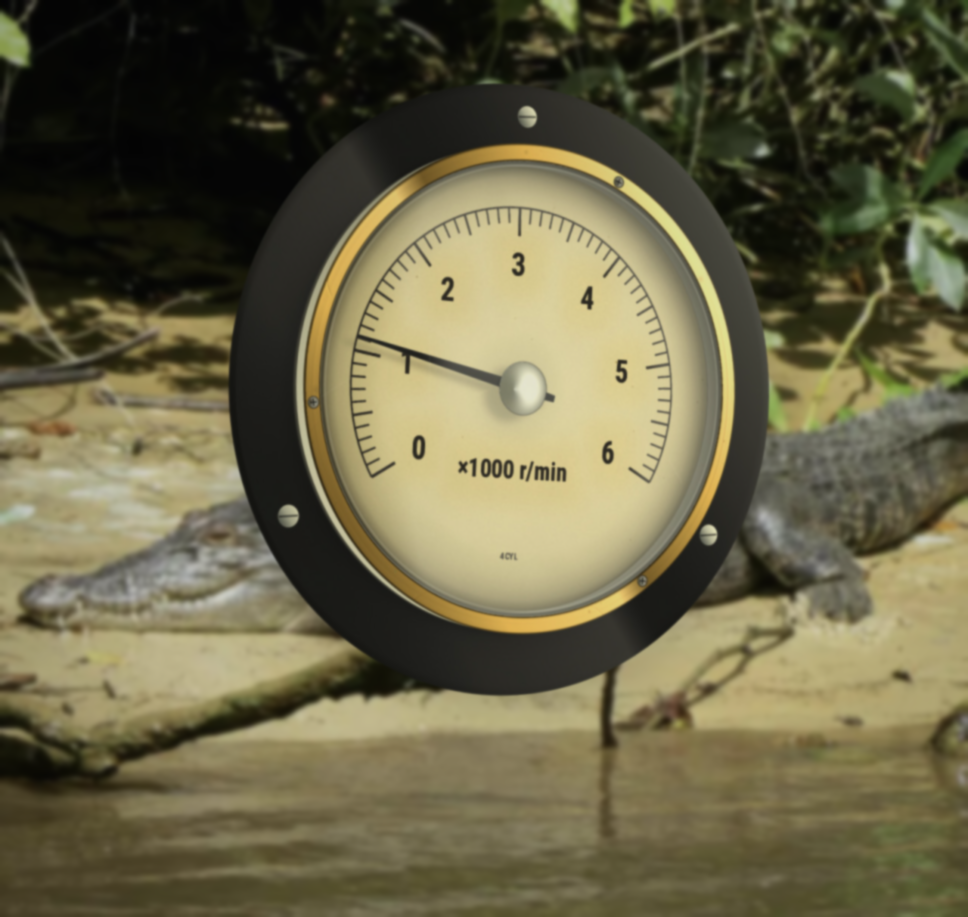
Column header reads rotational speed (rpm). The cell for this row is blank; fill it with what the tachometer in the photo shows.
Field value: 1100 rpm
